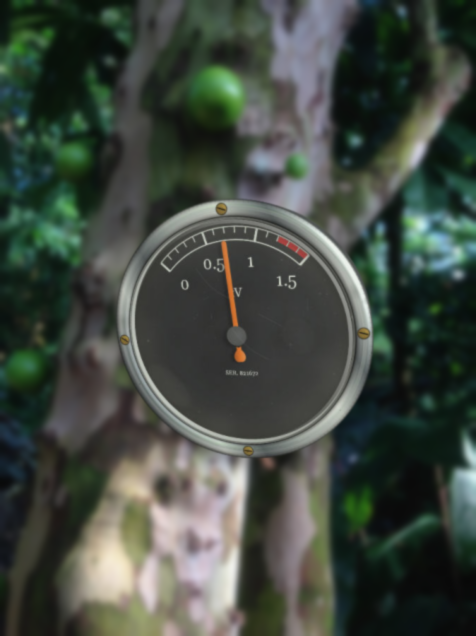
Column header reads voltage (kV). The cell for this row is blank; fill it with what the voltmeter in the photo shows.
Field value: 0.7 kV
